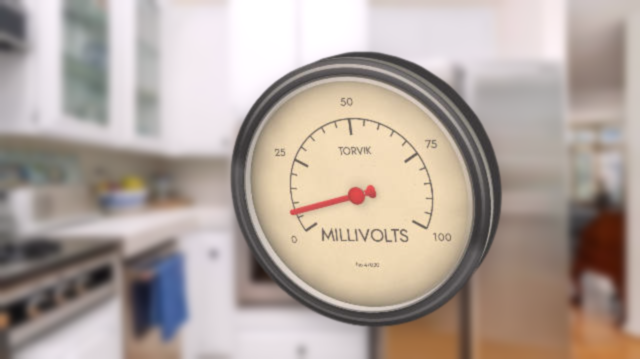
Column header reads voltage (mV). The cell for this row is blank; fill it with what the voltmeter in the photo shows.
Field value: 7.5 mV
